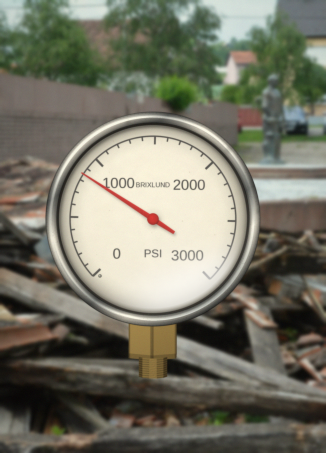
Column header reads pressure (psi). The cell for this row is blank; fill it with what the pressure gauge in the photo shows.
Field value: 850 psi
